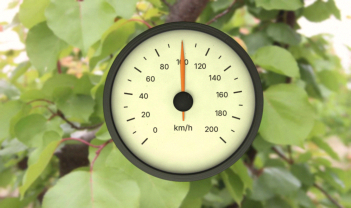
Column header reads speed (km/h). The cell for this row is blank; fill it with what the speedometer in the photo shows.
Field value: 100 km/h
